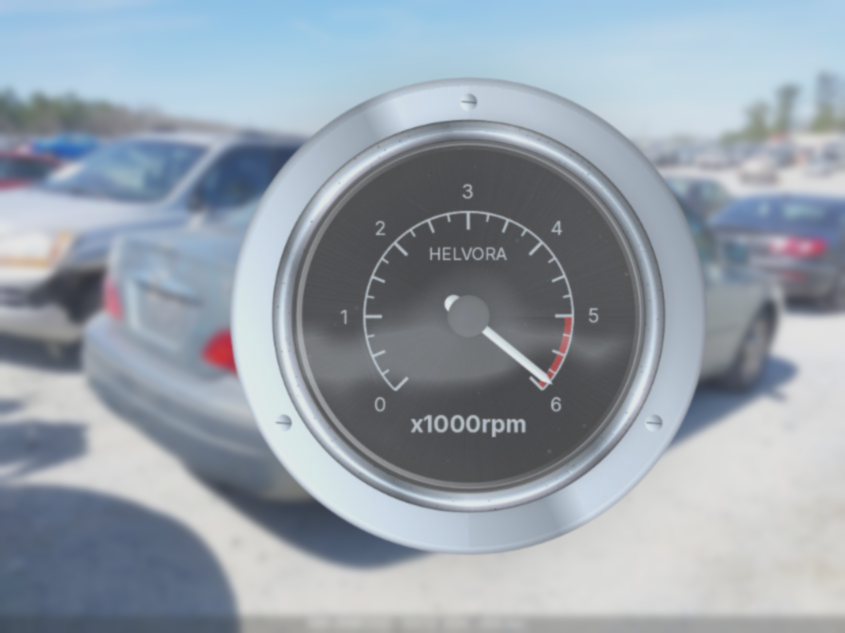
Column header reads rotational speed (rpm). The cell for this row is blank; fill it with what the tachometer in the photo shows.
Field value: 5875 rpm
